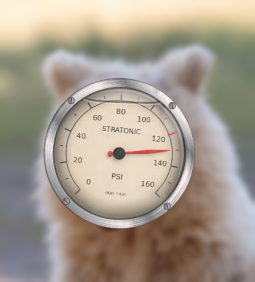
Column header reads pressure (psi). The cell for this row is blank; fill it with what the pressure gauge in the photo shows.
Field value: 130 psi
